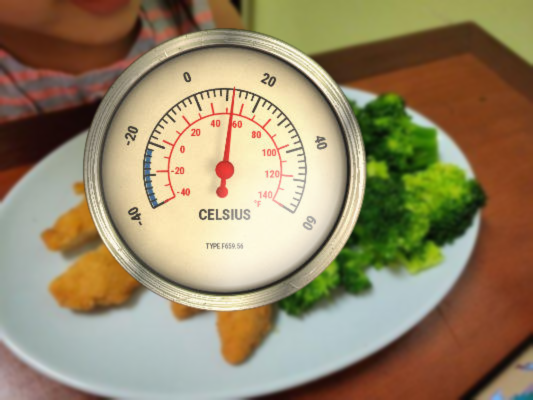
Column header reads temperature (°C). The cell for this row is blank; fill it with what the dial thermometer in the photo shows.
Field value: 12 °C
